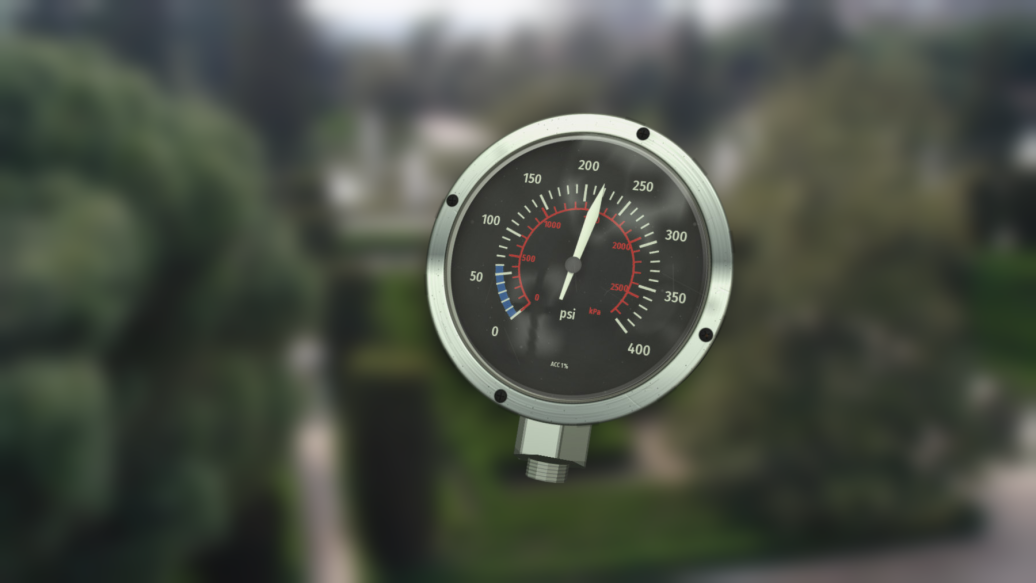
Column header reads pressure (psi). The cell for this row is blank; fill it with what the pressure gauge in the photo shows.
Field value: 220 psi
